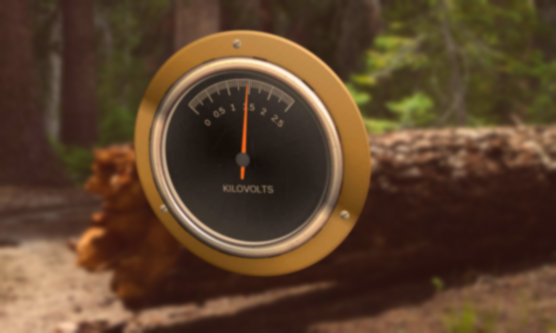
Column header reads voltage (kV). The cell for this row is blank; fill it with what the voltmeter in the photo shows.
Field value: 1.5 kV
